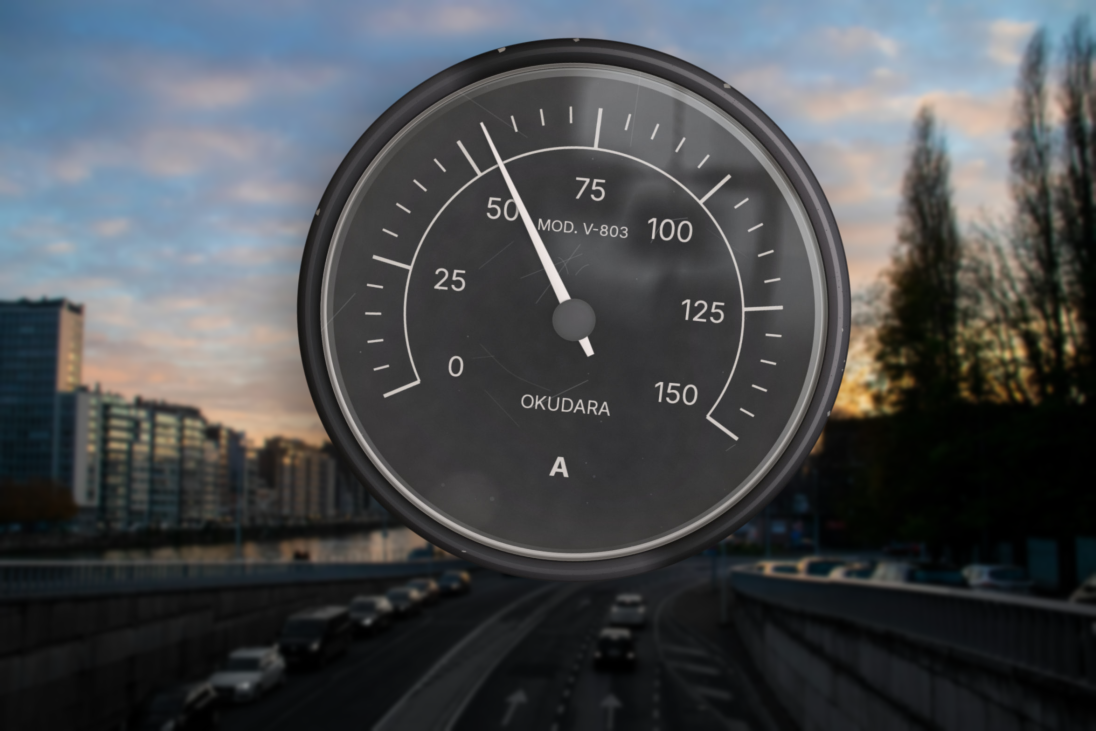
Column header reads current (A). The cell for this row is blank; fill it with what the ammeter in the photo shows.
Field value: 55 A
